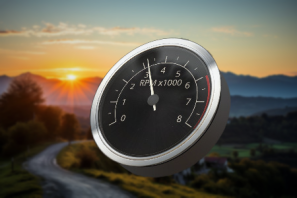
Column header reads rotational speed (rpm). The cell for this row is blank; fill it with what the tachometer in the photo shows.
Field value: 3250 rpm
